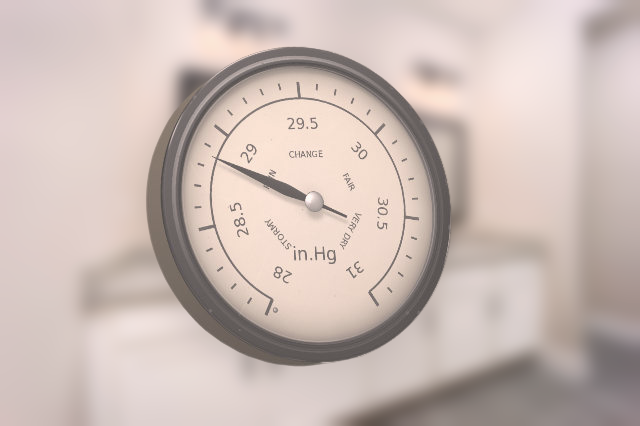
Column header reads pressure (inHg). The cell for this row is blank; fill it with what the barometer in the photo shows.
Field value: 28.85 inHg
